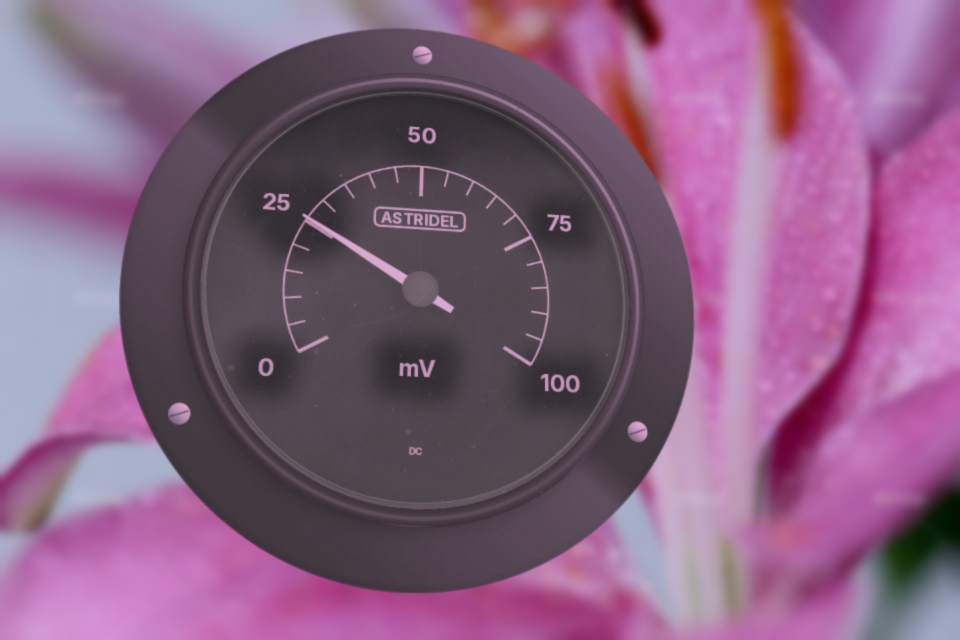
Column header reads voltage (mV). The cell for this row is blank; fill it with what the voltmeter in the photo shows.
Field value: 25 mV
